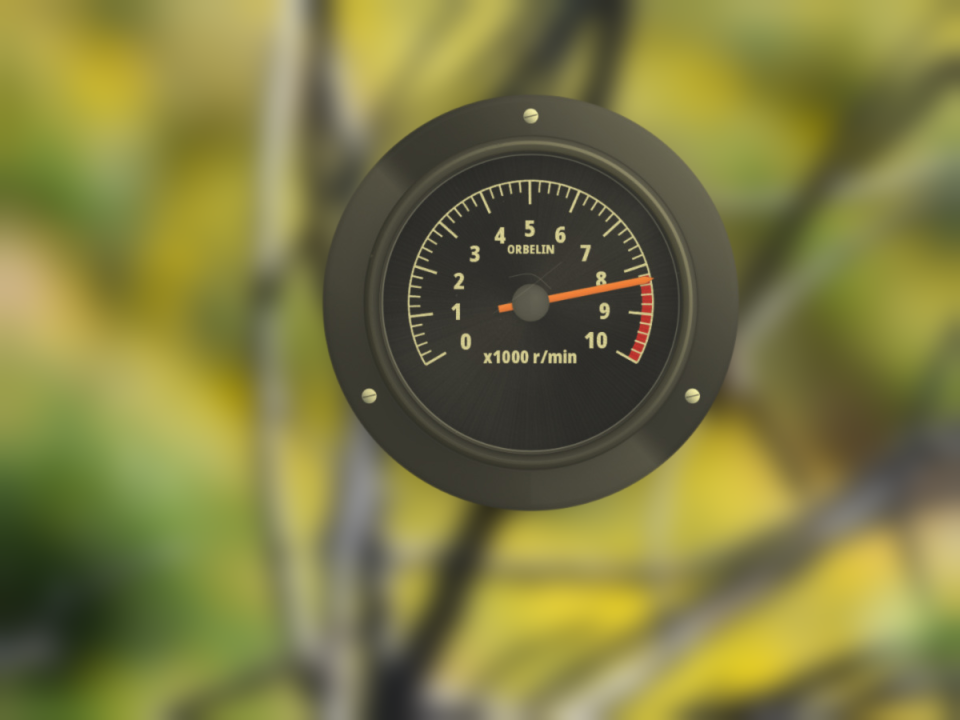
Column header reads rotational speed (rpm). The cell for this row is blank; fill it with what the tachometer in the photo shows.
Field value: 8300 rpm
